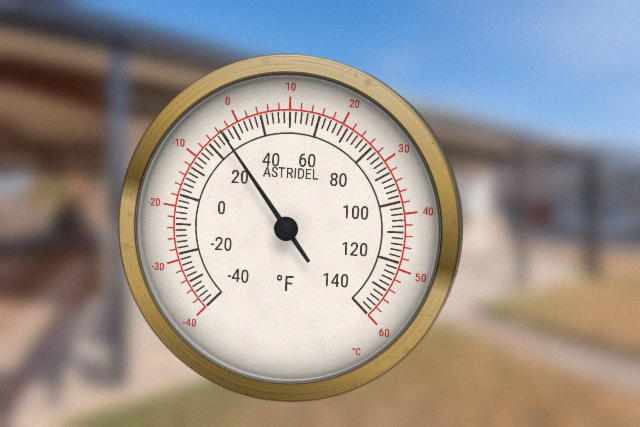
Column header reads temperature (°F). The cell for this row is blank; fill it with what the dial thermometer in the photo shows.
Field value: 26 °F
